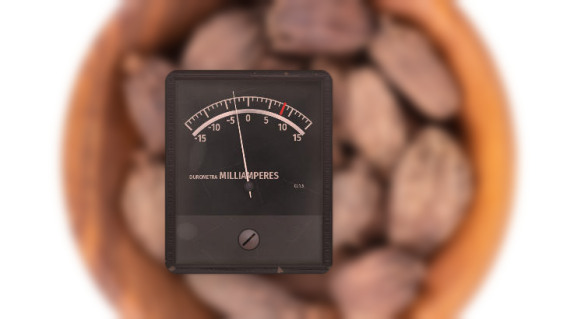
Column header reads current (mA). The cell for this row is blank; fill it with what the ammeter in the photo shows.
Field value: -3 mA
